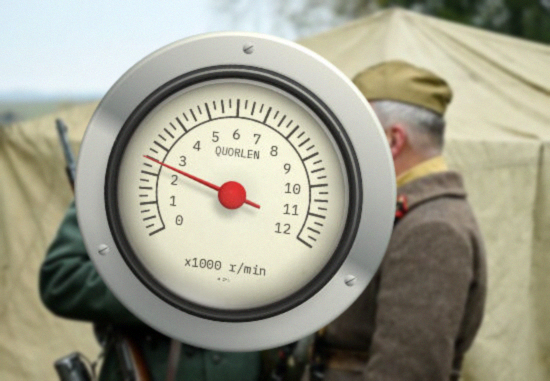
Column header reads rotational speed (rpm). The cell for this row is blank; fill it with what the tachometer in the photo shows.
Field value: 2500 rpm
